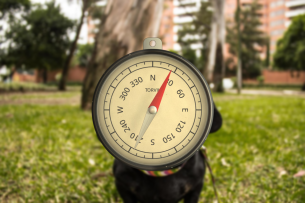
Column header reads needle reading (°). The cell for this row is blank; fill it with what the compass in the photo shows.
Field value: 25 °
